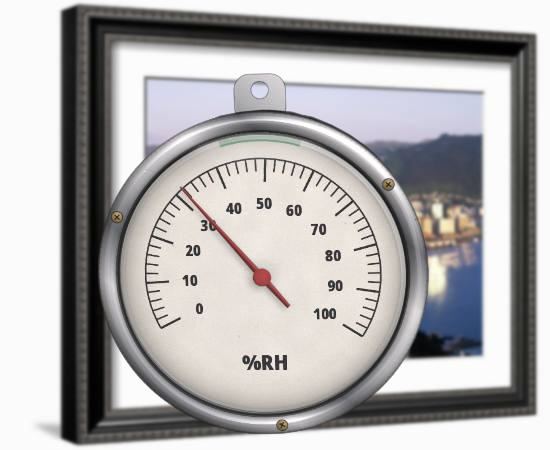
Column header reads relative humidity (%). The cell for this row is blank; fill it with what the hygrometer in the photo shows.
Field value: 32 %
